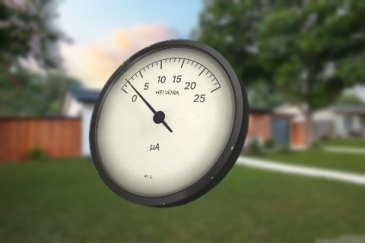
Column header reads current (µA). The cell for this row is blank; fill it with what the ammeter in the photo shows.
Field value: 2 µA
